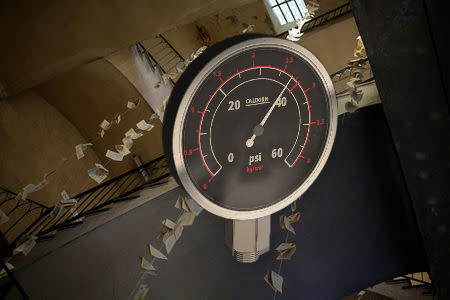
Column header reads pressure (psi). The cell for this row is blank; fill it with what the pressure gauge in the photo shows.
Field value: 37.5 psi
